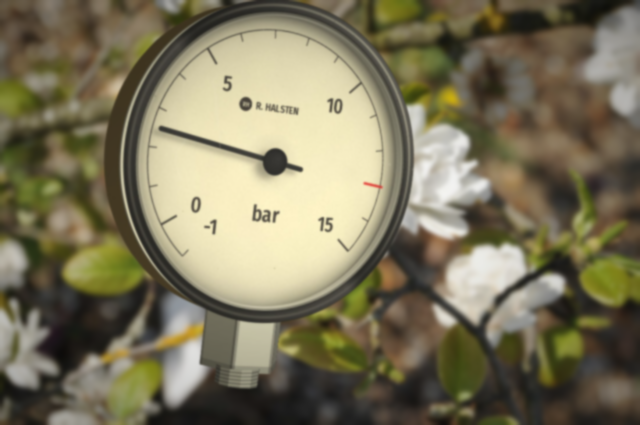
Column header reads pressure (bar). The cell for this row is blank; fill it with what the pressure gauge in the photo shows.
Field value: 2.5 bar
